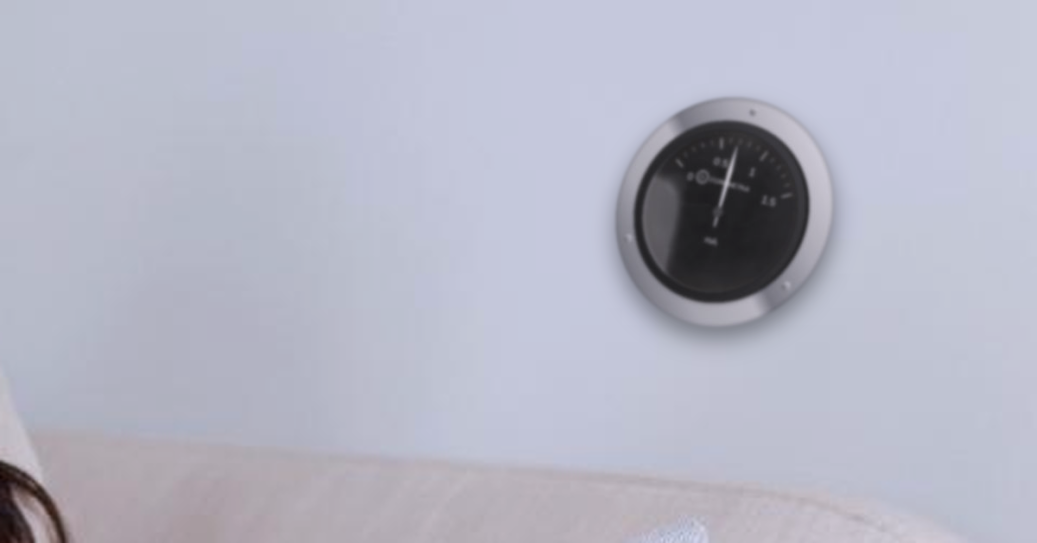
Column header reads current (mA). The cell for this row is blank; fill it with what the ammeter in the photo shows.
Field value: 0.7 mA
